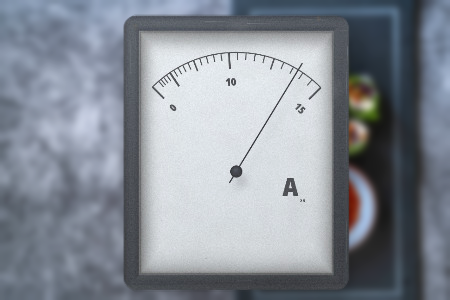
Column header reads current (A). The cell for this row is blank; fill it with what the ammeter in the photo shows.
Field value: 13.75 A
